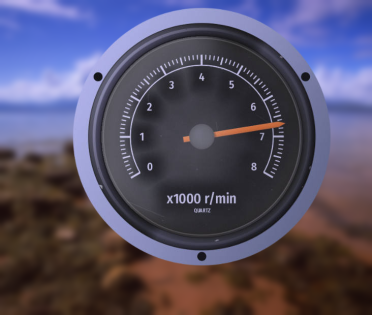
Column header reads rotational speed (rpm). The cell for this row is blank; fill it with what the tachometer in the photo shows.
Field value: 6700 rpm
